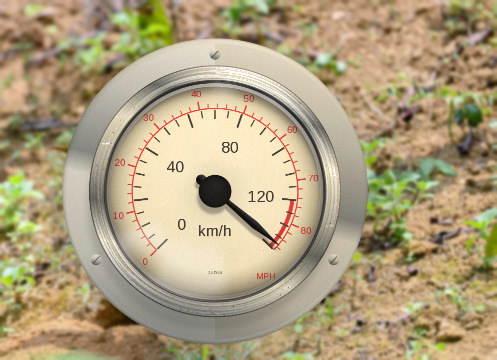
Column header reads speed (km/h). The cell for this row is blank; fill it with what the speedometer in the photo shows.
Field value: 137.5 km/h
